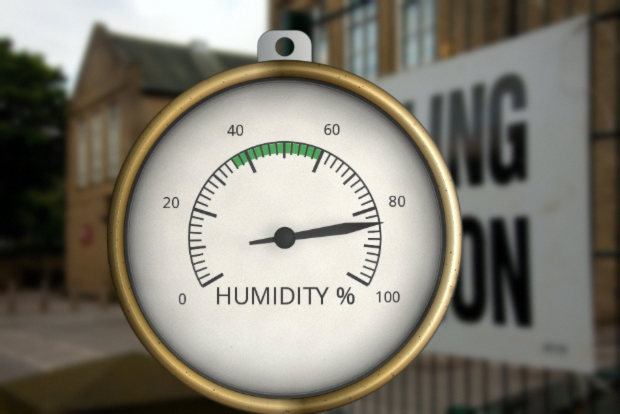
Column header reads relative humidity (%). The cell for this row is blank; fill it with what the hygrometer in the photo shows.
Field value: 84 %
